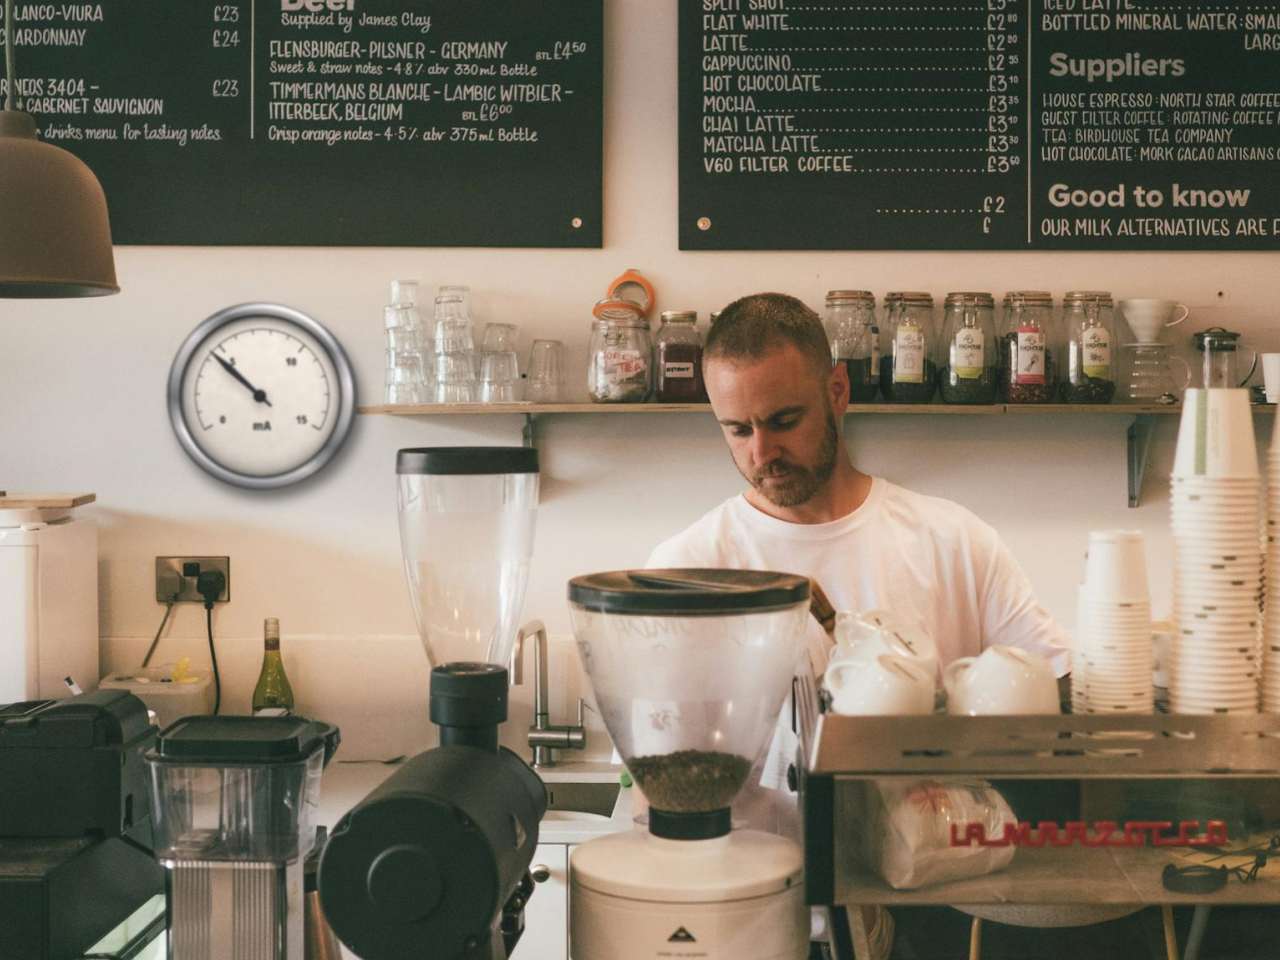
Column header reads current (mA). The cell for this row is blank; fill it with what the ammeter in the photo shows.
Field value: 4.5 mA
